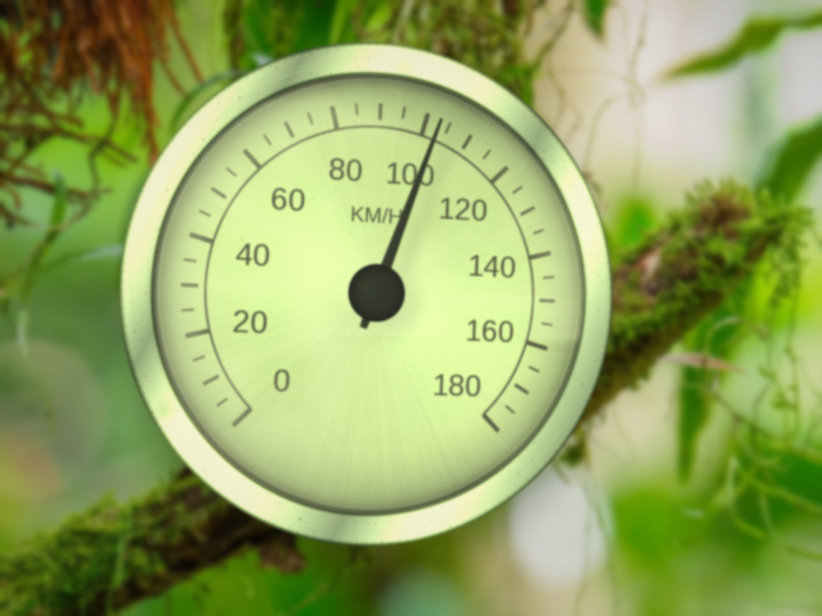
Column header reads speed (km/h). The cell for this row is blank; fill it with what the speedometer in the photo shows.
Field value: 102.5 km/h
